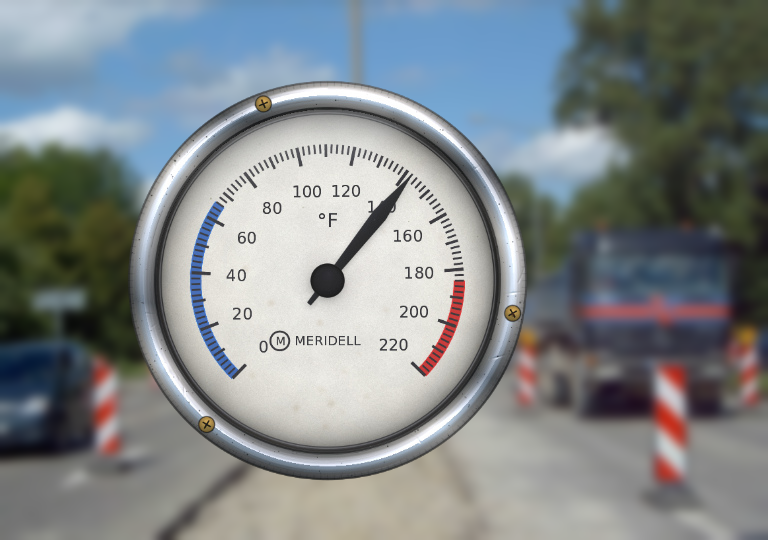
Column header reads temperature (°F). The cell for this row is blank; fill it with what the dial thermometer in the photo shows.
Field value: 142 °F
